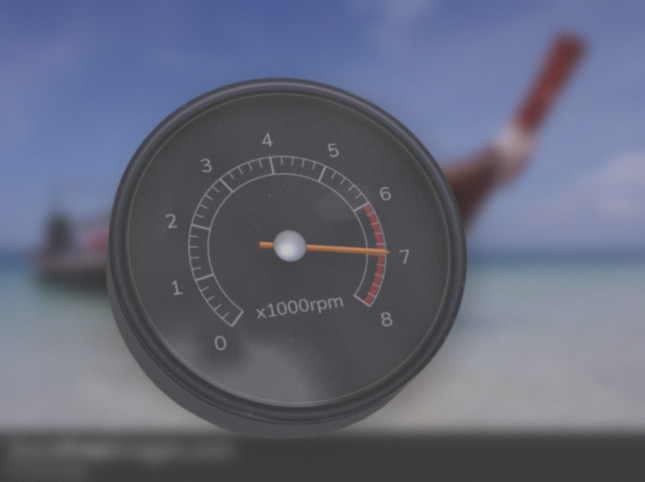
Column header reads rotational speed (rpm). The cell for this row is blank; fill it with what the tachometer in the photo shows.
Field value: 7000 rpm
